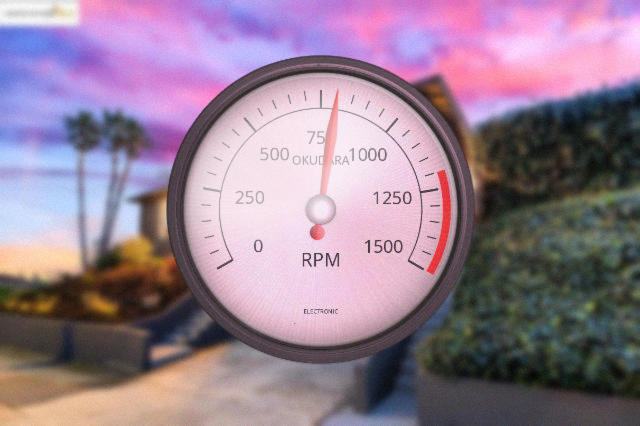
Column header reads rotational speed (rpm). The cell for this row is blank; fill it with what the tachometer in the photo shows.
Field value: 800 rpm
